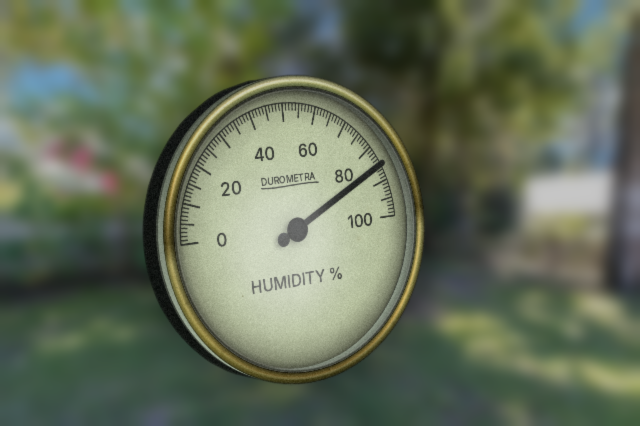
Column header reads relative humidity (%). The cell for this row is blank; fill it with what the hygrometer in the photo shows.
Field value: 85 %
